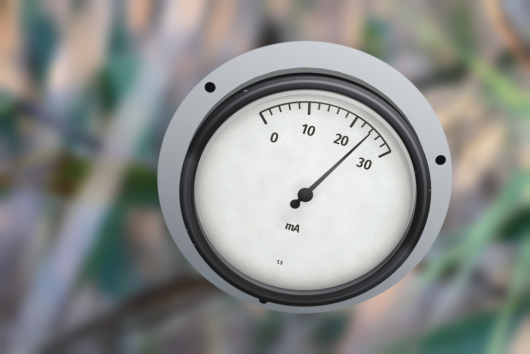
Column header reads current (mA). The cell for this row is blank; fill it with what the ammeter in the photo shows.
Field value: 24 mA
